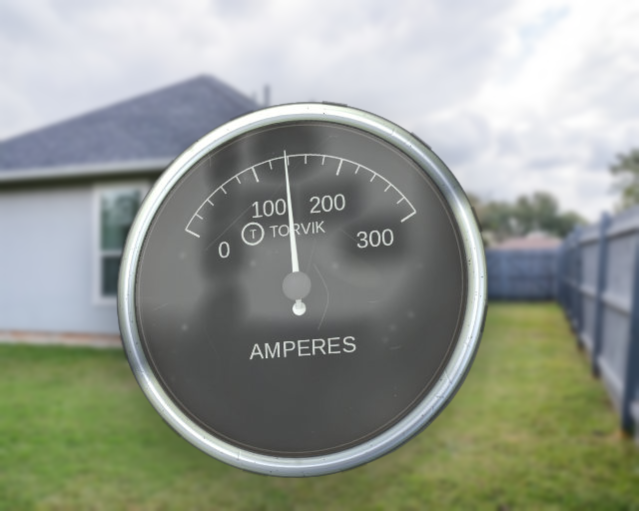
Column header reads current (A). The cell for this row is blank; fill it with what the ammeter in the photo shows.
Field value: 140 A
